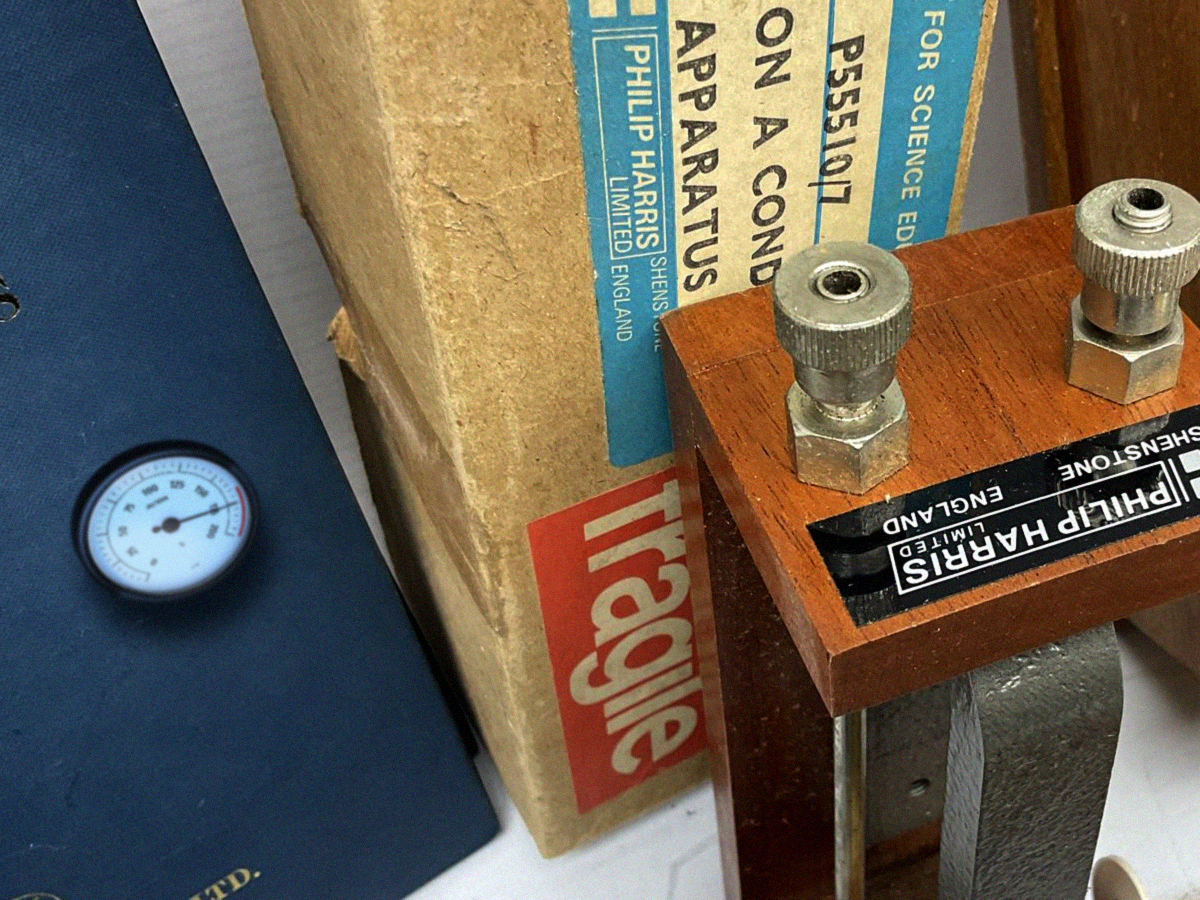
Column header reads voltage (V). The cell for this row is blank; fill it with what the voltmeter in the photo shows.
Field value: 175 V
